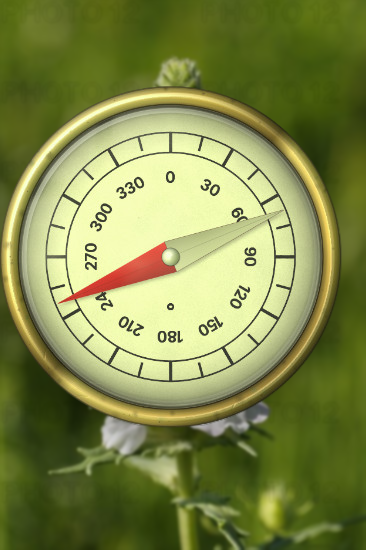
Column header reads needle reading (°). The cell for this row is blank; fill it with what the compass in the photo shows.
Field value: 247.5 °
